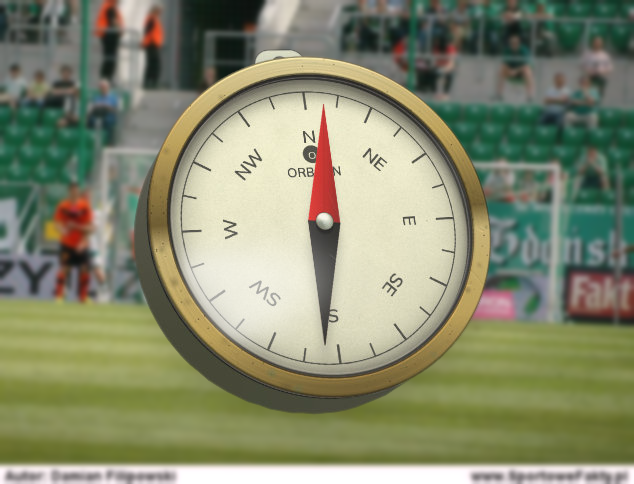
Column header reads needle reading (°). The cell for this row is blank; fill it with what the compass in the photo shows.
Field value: 7.5 °
